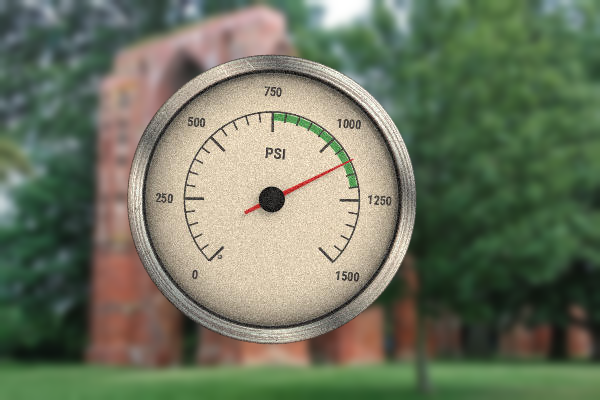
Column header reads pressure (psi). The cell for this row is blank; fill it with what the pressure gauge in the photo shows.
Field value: 1100 psi
